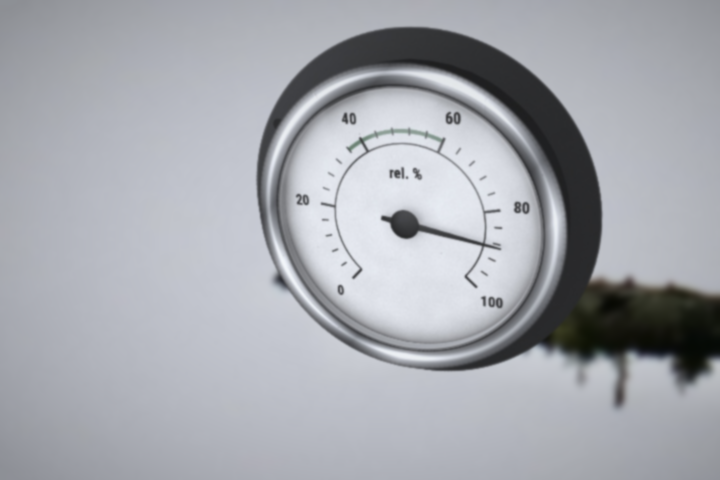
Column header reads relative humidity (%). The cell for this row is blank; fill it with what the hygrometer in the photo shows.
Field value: 88 %
